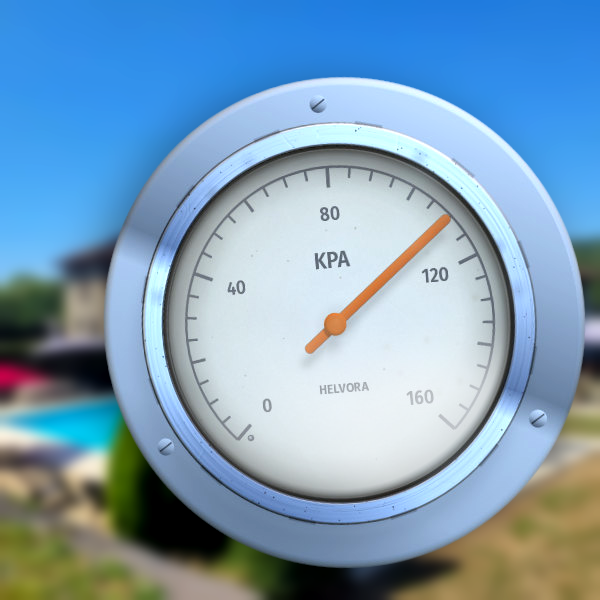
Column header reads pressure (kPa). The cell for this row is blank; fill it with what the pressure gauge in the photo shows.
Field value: 110 kPa
